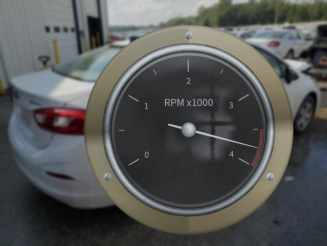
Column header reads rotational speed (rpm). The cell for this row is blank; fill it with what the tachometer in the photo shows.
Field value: 3750 rpm
